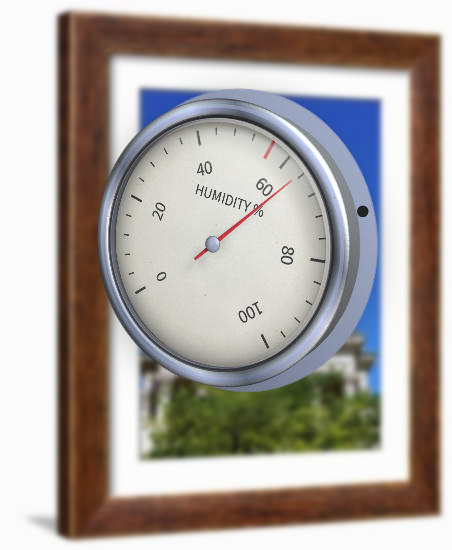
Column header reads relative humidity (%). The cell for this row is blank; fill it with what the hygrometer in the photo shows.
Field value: 64 %
